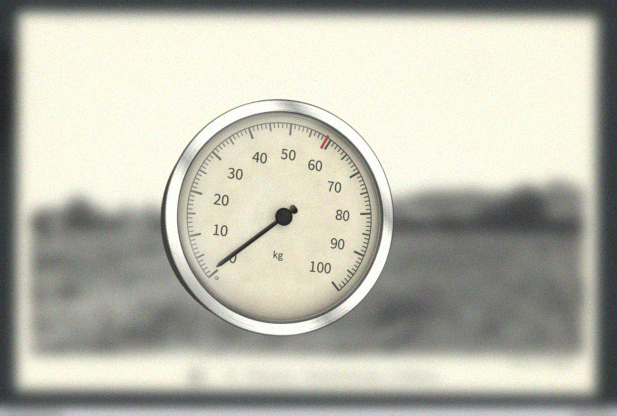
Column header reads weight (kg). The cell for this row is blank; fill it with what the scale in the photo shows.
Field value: 1 kg
